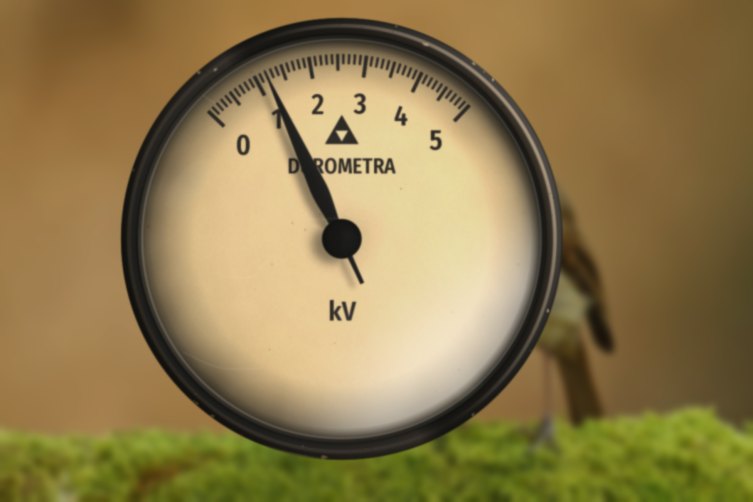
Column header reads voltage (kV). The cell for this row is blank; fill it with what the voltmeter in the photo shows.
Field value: 1.2 kV
